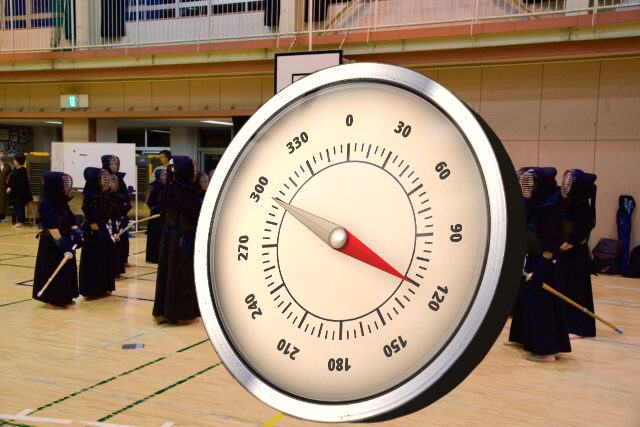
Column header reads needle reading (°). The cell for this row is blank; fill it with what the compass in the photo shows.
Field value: 120 °
